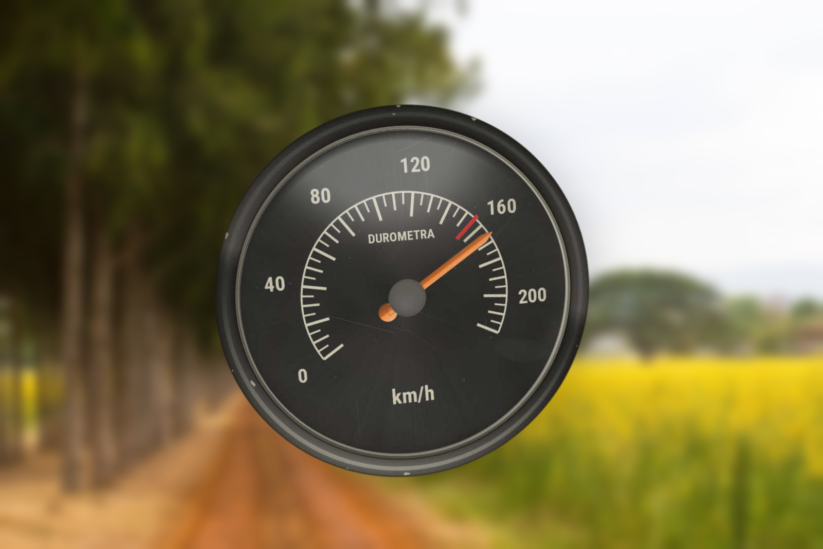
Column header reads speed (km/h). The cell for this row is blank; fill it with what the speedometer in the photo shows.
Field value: 165 km/h
